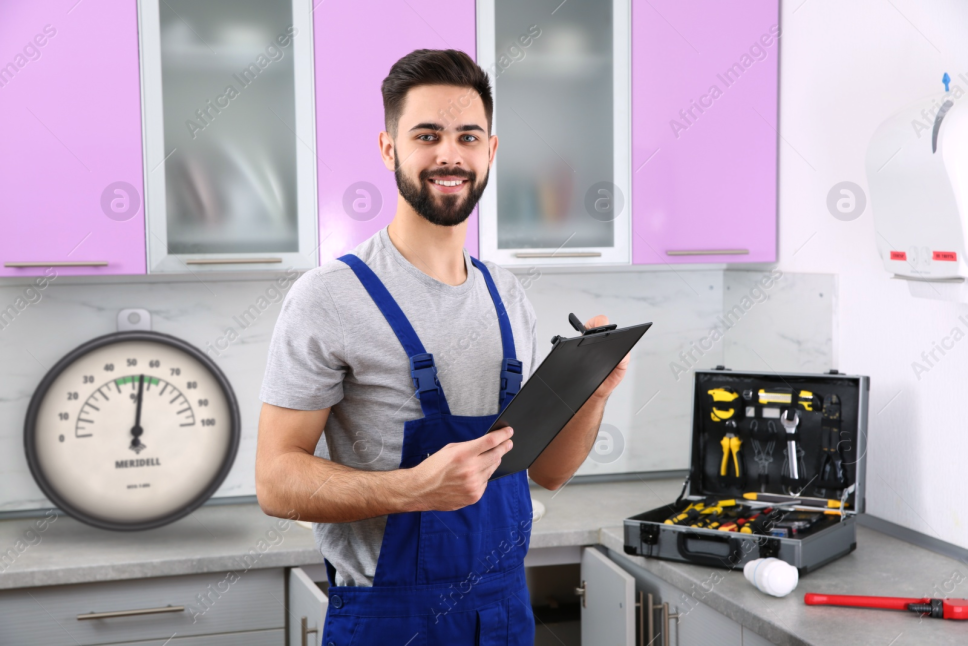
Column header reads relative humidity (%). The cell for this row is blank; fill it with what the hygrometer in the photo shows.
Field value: 55 %
